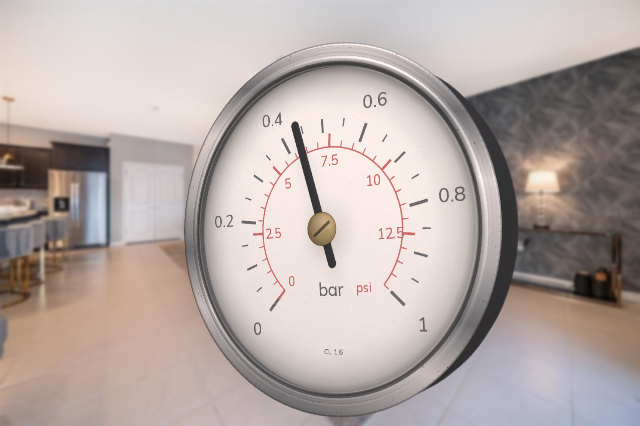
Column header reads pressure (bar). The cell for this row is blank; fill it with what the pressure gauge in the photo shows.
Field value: 0.45 bar
